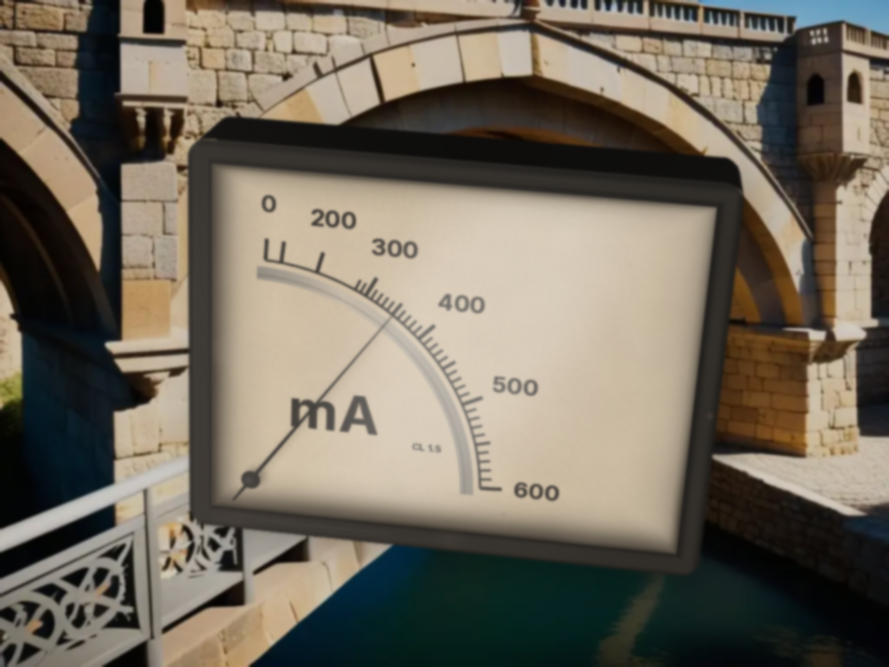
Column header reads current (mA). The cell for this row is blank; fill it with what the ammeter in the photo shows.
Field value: 350 mA
